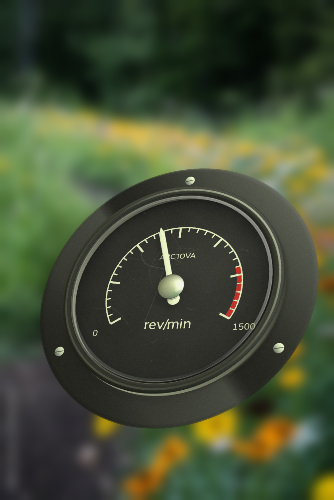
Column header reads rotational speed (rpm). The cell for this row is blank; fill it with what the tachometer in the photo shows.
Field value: 650 rpm
